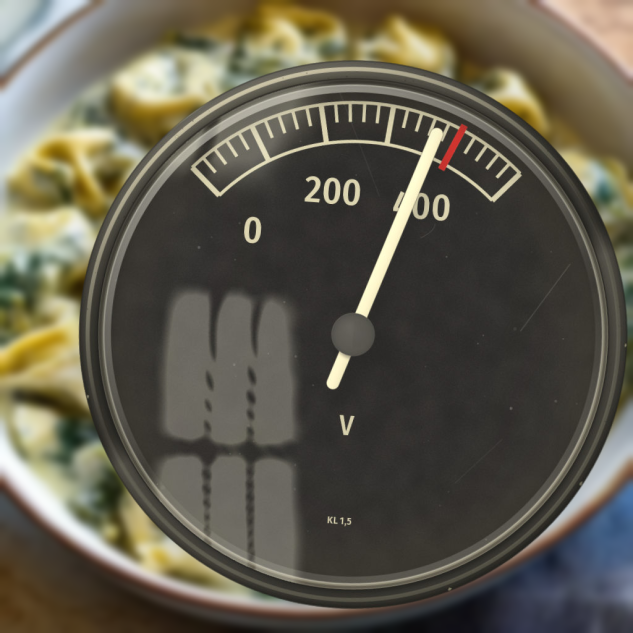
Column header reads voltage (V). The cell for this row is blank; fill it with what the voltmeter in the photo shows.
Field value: 370 V
